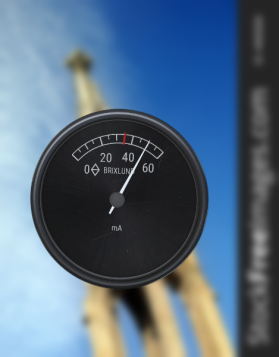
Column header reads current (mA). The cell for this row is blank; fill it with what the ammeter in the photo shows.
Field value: 50 mA
